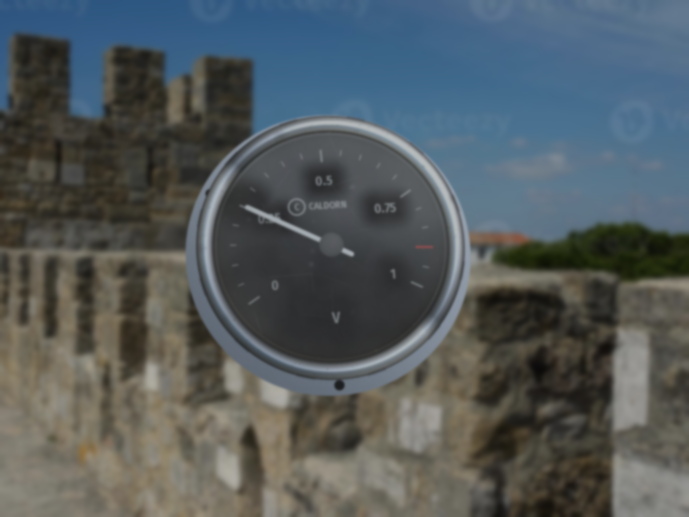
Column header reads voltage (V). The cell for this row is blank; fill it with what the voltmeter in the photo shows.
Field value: 0.25 V
